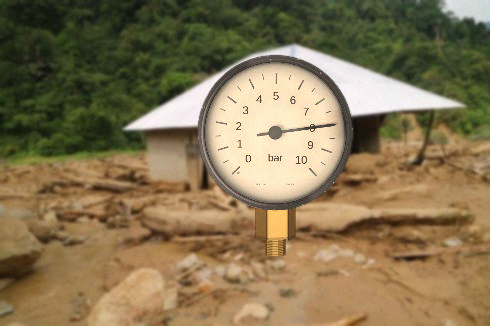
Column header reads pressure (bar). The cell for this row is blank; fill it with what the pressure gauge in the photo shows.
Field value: 8 bar
